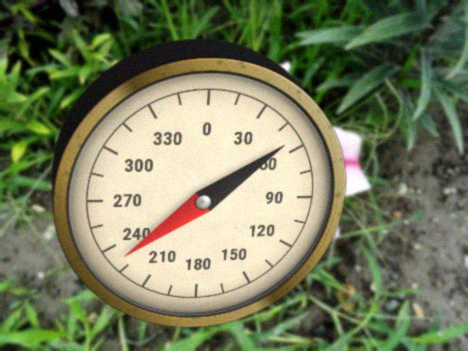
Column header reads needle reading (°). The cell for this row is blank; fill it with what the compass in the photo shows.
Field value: 232.5 °
